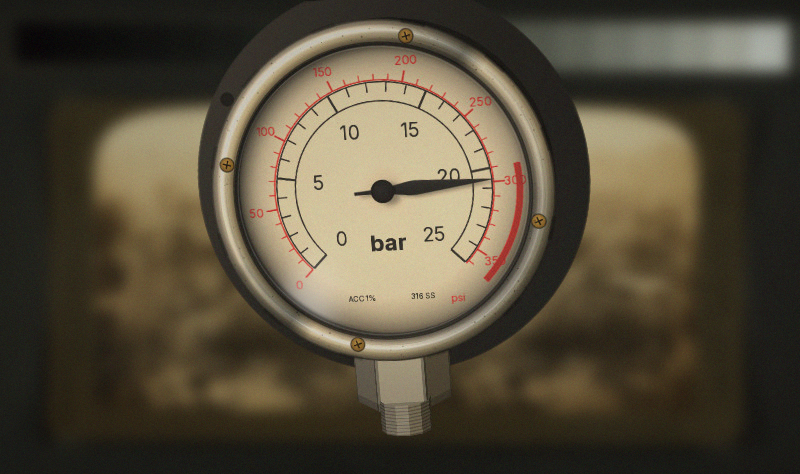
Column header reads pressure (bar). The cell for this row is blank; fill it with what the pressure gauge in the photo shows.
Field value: 20.5 bar
